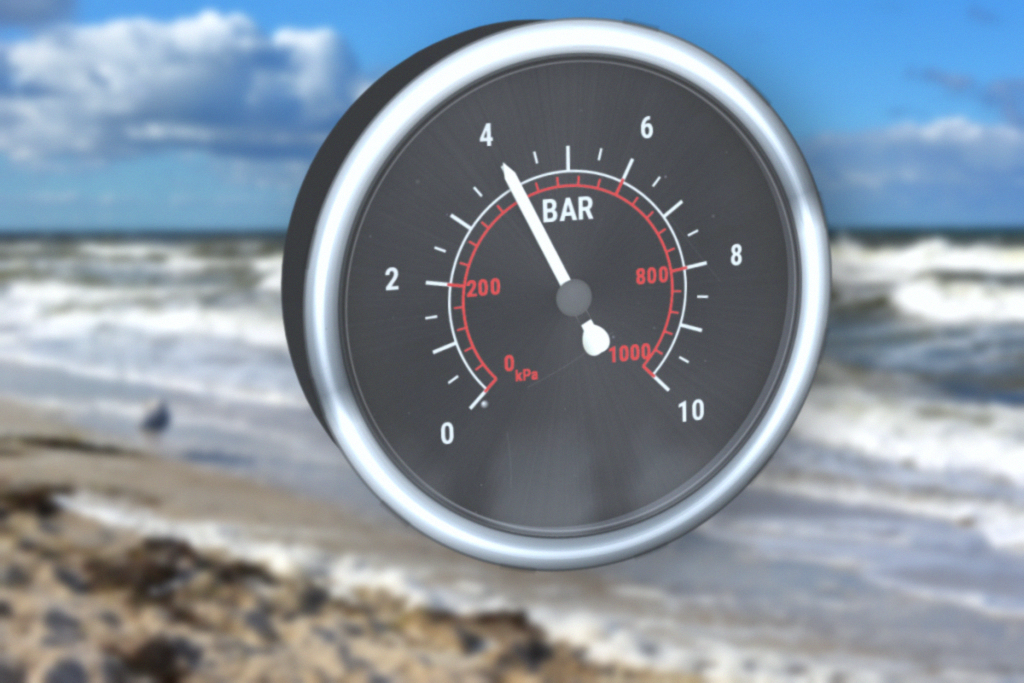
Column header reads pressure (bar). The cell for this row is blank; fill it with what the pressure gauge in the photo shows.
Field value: 4 bar
